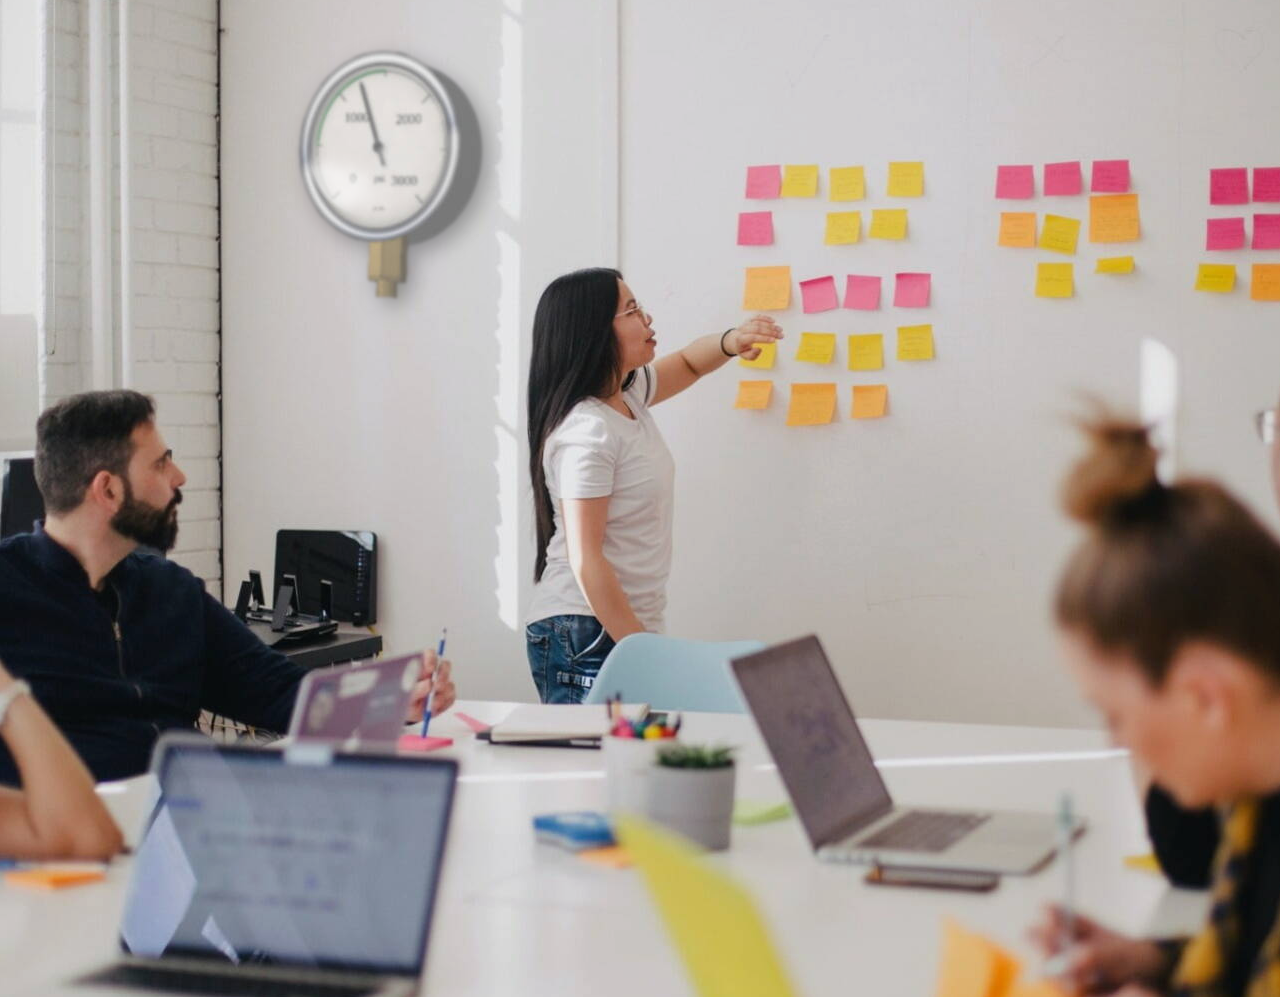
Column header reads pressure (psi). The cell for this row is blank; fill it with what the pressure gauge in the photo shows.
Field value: 1250 psi
